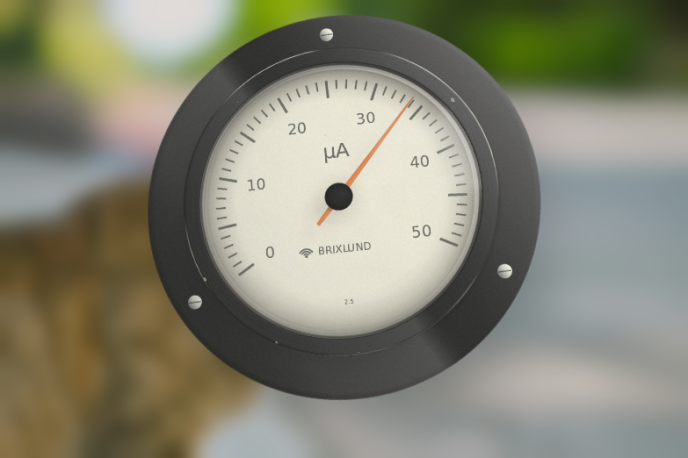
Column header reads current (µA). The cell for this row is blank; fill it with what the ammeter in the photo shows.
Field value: 34 µA
